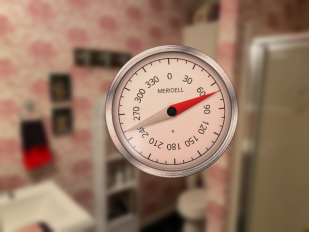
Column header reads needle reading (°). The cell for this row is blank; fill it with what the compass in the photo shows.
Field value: 70 °
